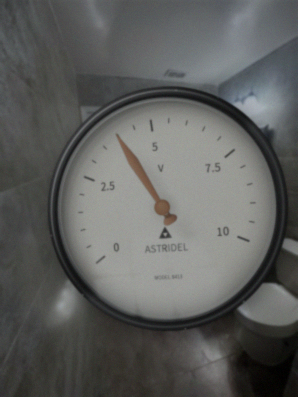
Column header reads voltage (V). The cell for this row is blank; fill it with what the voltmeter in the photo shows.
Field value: 4 V
